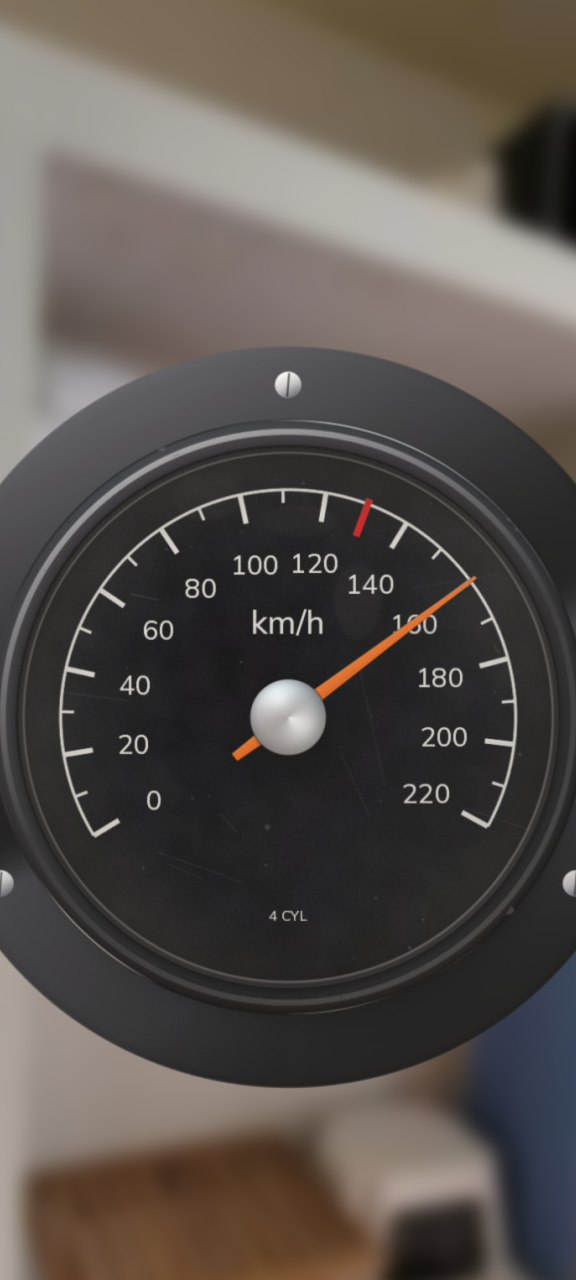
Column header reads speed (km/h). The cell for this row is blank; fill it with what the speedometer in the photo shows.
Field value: 160 km/h
